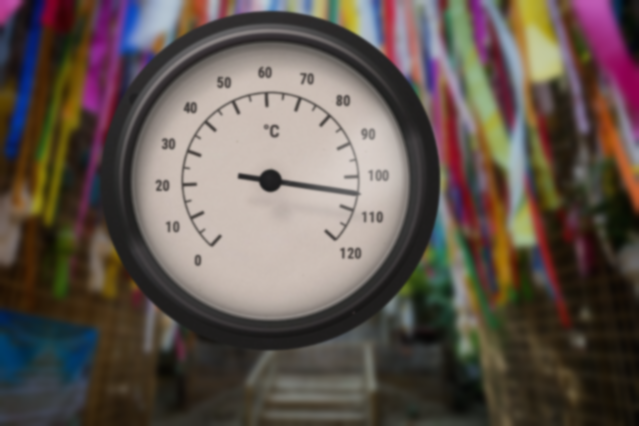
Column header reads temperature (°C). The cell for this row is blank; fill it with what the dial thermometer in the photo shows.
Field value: 105 °C
